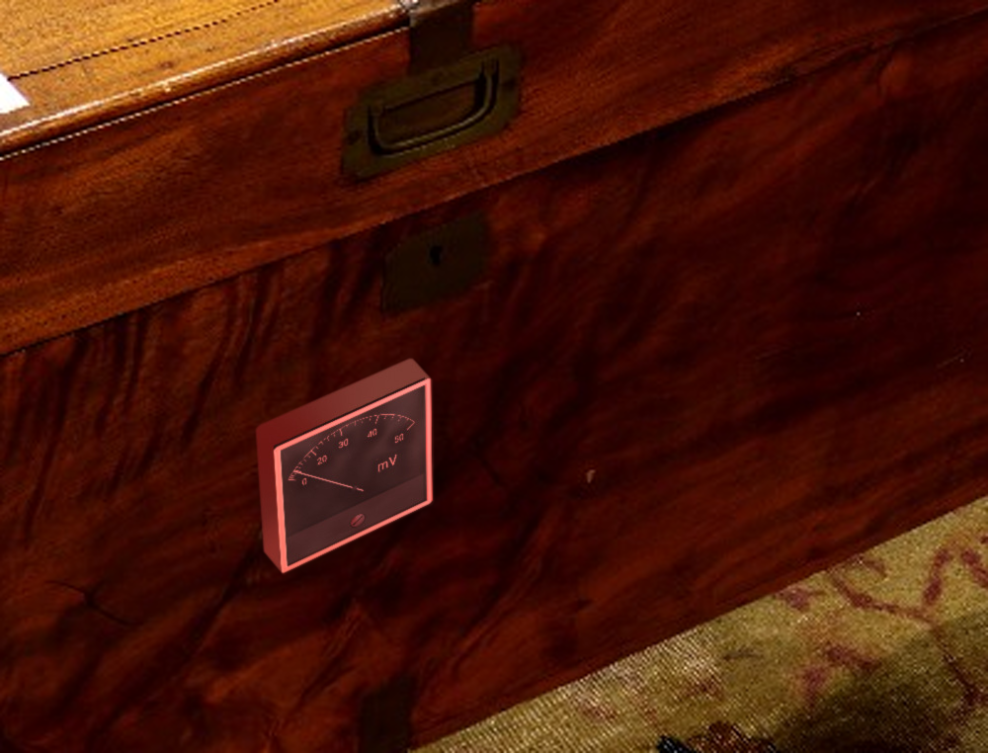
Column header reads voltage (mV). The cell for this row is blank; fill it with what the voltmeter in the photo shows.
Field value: 10 mV
